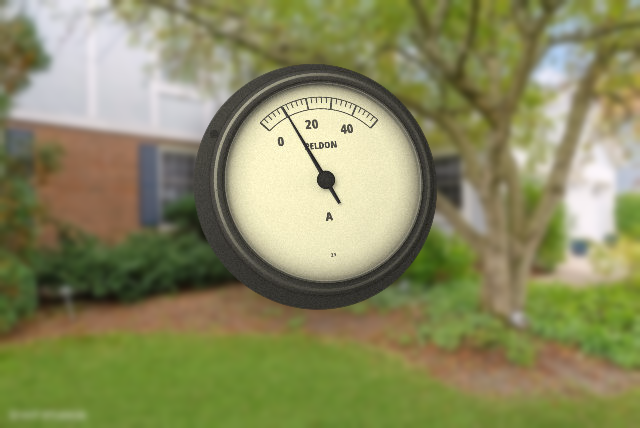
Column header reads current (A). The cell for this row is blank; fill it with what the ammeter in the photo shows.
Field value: 10 A
